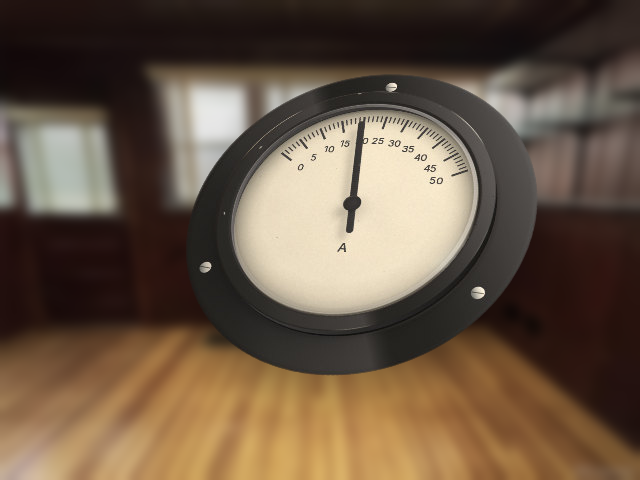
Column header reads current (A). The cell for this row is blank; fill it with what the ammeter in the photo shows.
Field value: 20 A
